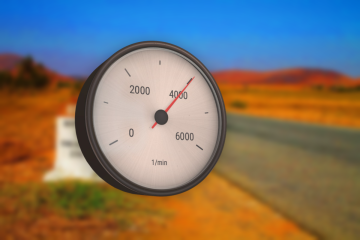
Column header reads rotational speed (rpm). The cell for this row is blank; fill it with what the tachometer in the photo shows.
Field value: 4000 rpm
